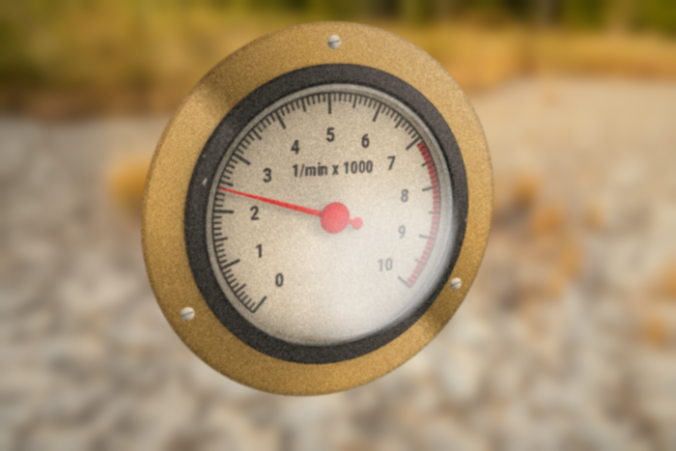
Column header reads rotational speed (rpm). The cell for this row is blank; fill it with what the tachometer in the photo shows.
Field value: 2400 rpm
